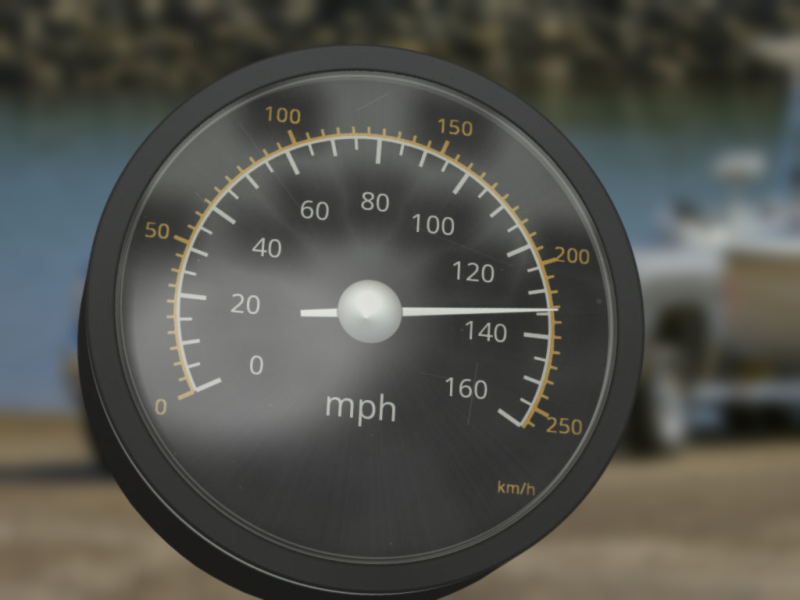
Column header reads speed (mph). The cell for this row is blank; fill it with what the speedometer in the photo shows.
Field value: 135 mph
